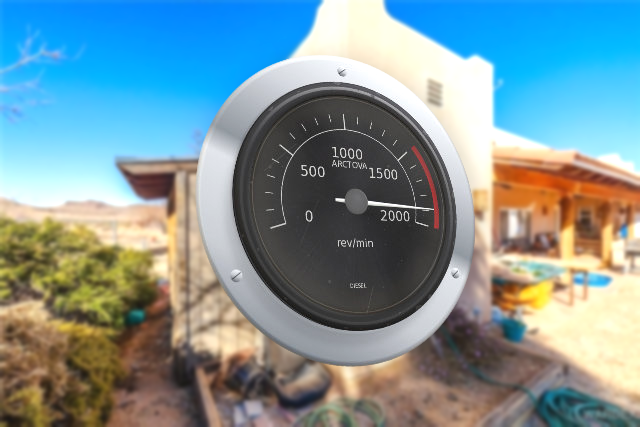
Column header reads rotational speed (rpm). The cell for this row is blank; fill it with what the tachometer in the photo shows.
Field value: 1900 rpm
